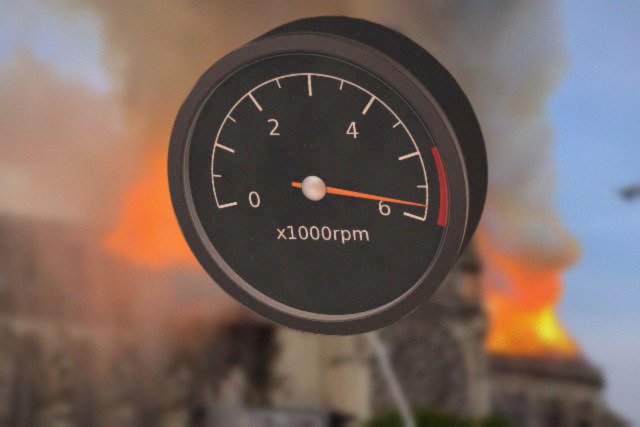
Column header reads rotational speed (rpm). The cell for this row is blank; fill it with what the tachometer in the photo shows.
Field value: 5750 rpm
